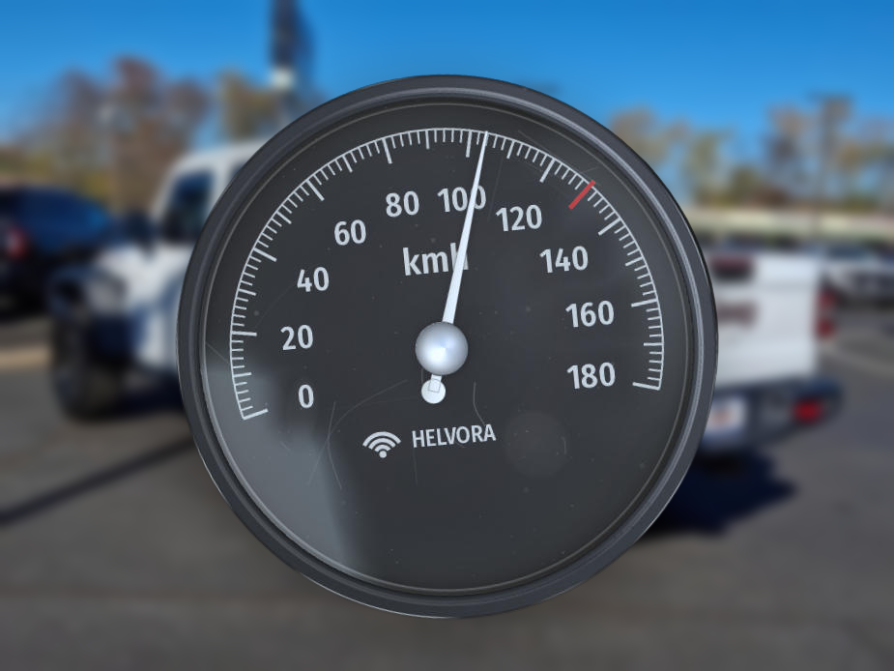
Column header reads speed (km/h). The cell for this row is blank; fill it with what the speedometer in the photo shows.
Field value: 104 km/h
